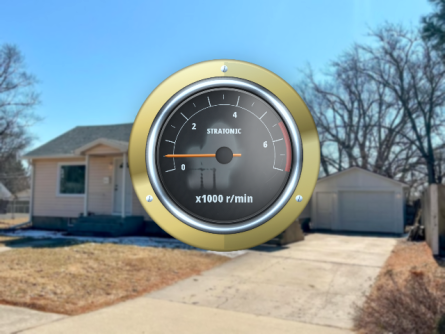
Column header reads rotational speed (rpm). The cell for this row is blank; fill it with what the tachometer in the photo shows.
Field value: 500 rpm
